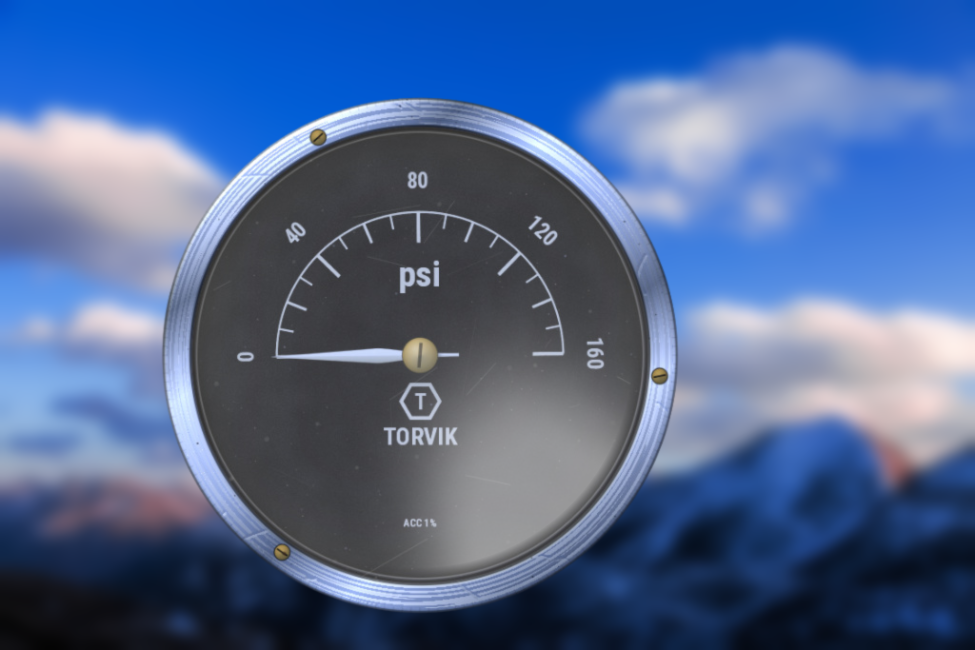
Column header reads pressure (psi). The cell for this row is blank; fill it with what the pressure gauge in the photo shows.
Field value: 0 psi
